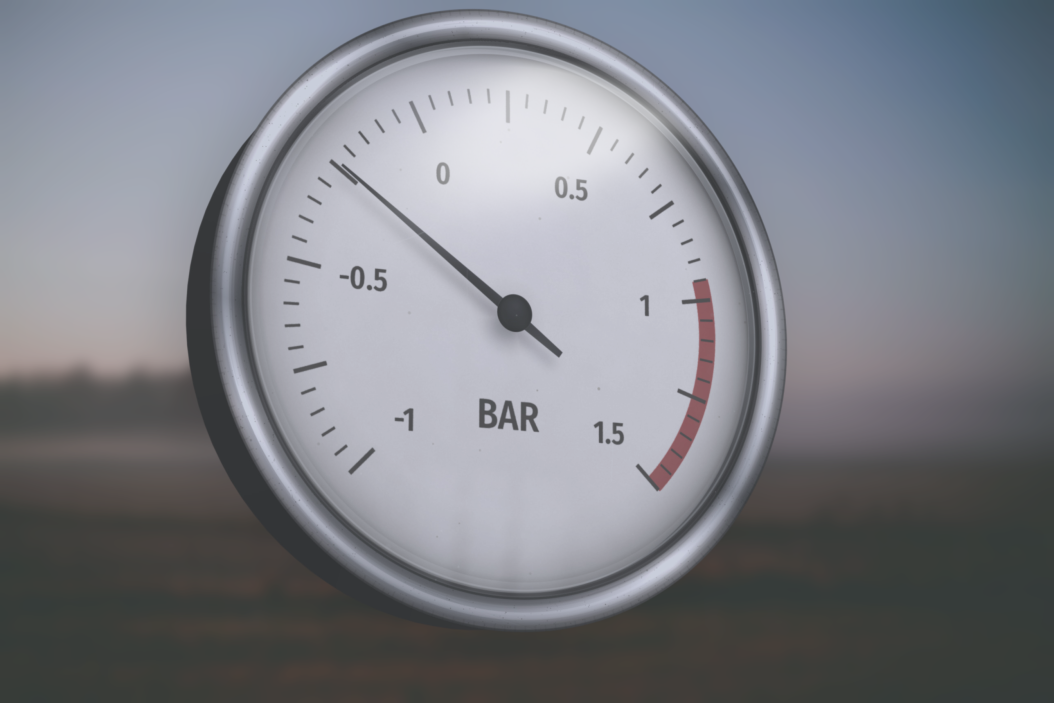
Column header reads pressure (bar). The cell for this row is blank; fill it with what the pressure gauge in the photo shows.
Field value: -0.25 bar
